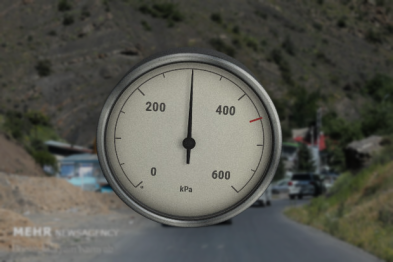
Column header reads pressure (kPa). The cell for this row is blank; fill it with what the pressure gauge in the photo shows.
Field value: 300 kPa
